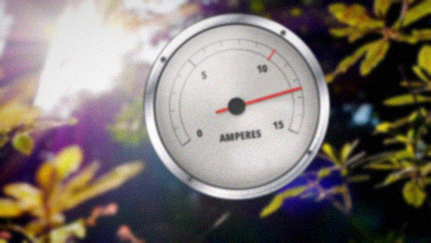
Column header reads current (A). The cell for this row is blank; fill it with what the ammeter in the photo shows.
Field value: 12.5 A
